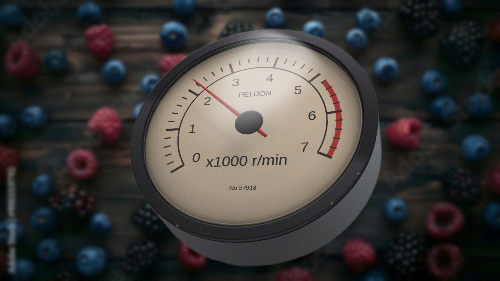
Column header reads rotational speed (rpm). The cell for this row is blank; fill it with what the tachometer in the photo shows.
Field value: 2200 rpm
